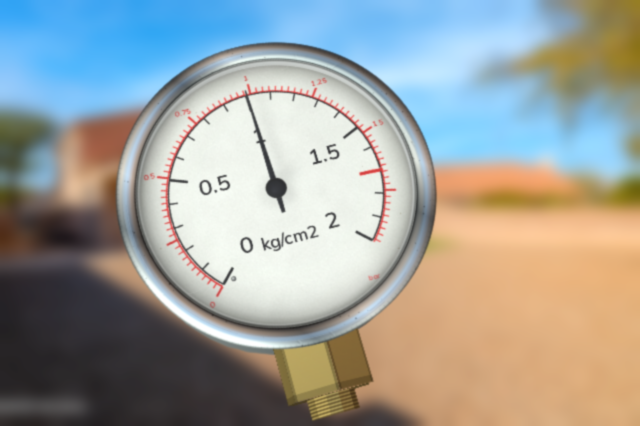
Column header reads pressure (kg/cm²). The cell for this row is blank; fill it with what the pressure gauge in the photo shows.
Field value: 1 kg/cm²
